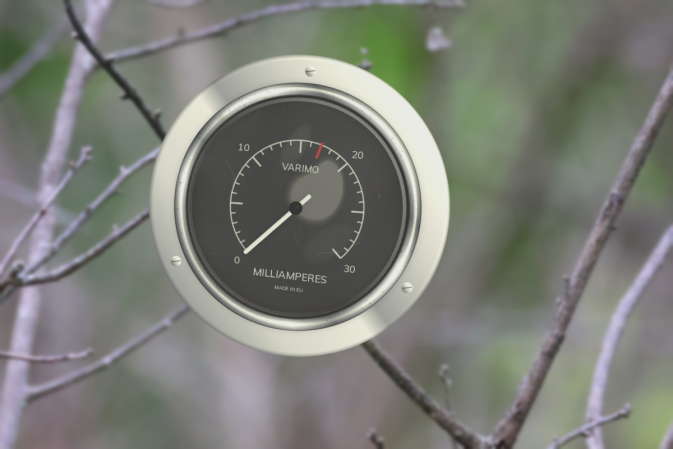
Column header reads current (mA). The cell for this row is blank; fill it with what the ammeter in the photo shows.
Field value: 0 mA
